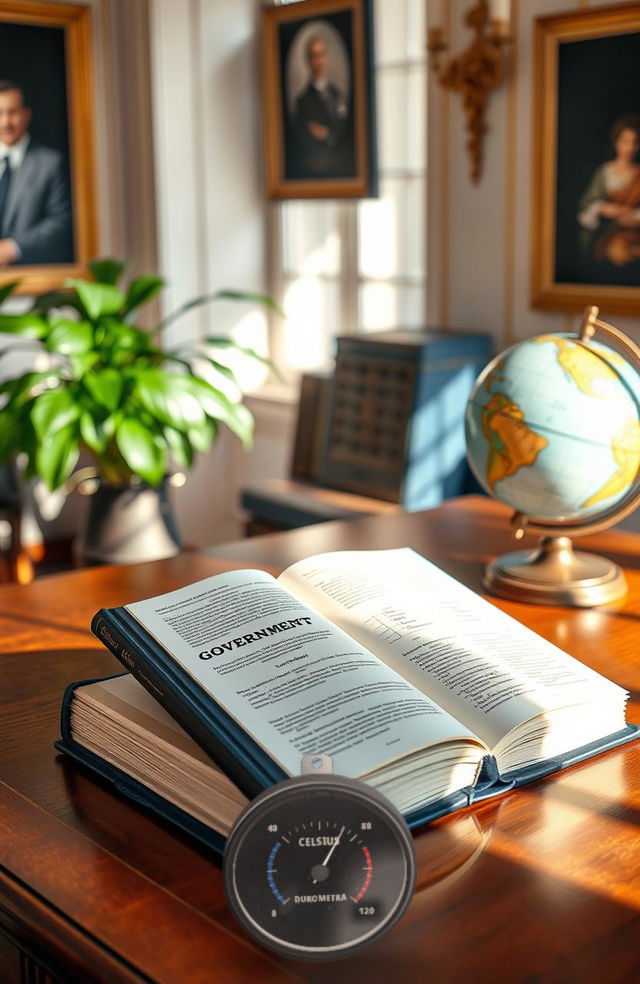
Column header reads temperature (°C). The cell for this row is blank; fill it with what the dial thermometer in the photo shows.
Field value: 72 °C
